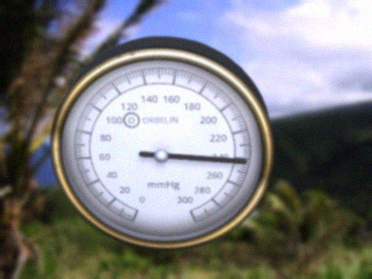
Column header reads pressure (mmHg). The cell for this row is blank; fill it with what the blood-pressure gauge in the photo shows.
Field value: 240 mmHg
